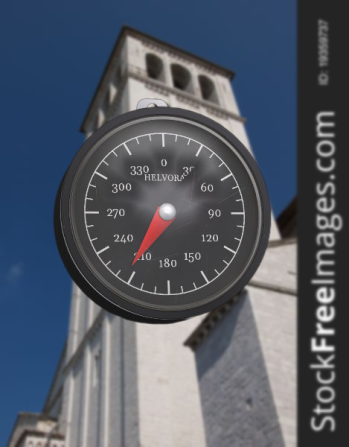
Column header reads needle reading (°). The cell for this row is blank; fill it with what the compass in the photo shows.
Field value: 215 °
